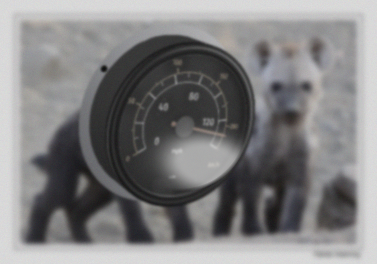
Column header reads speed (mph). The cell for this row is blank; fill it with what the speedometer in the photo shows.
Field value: 130 mph
